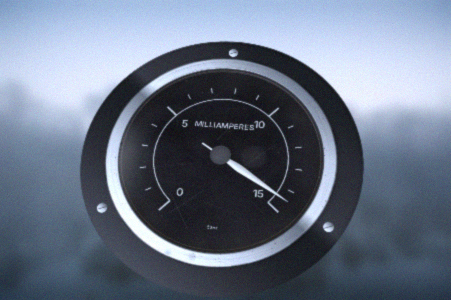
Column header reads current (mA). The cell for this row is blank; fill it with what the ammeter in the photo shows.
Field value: 14.5 mA
